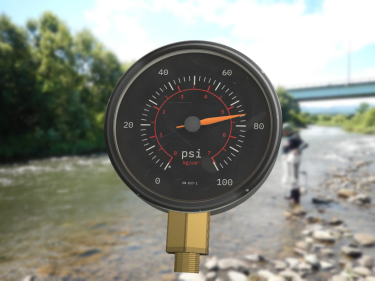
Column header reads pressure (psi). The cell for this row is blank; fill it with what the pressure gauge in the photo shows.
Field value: 76 psi
